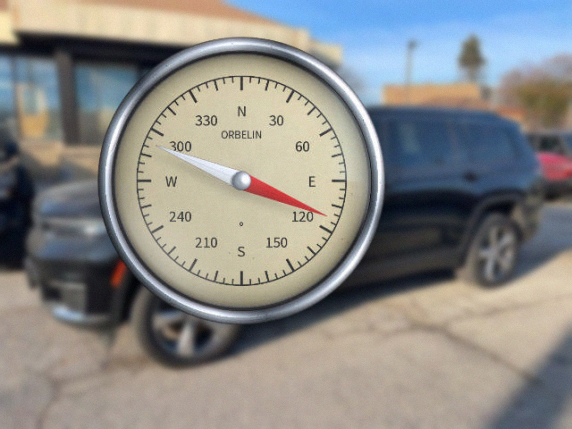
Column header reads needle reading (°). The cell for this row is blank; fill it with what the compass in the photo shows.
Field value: 112.5 °
